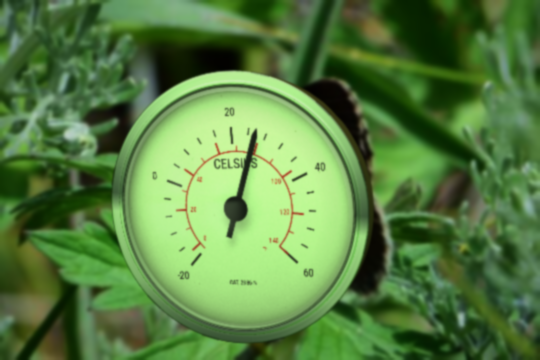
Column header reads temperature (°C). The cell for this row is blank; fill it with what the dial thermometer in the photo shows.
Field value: 26 °C
